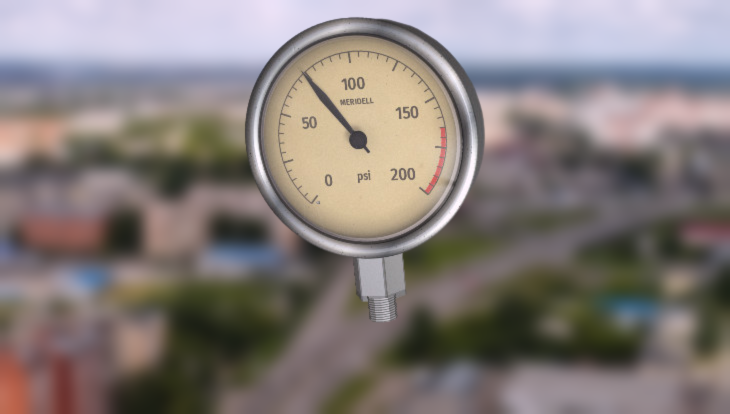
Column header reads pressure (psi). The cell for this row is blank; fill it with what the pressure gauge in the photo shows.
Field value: 75 psi
